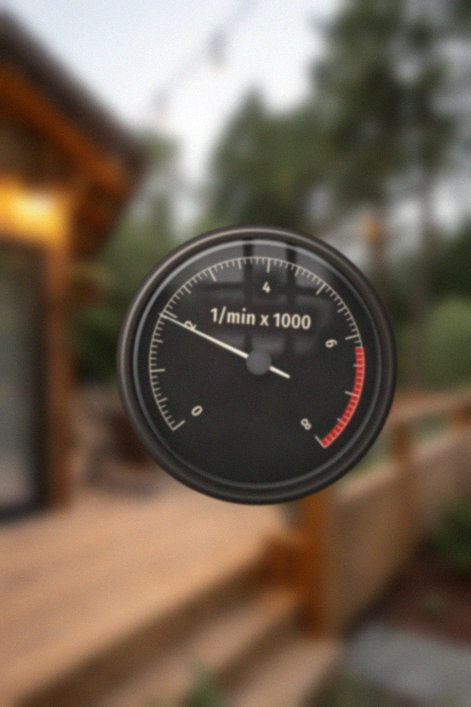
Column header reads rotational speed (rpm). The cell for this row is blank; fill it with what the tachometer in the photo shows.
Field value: 1900 rpm
